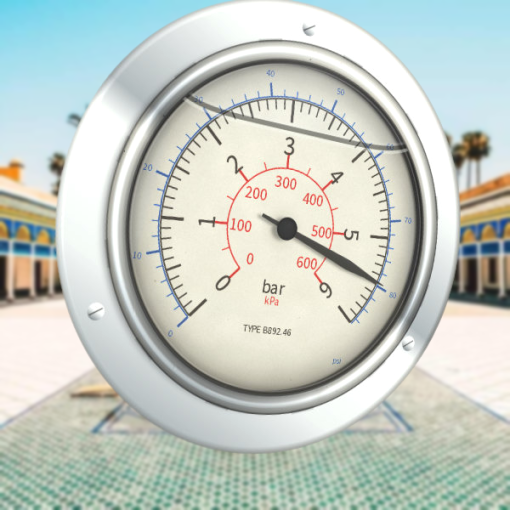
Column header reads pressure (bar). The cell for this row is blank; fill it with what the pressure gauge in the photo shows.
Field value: 5.5 bar
